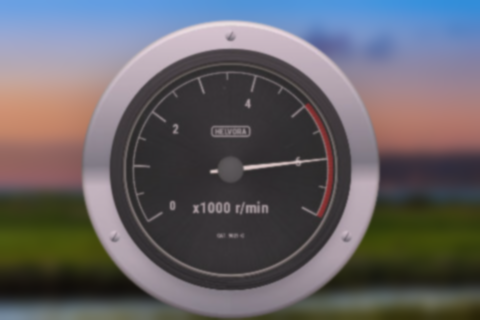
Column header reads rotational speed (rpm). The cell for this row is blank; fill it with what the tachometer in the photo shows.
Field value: 6000 rpm
